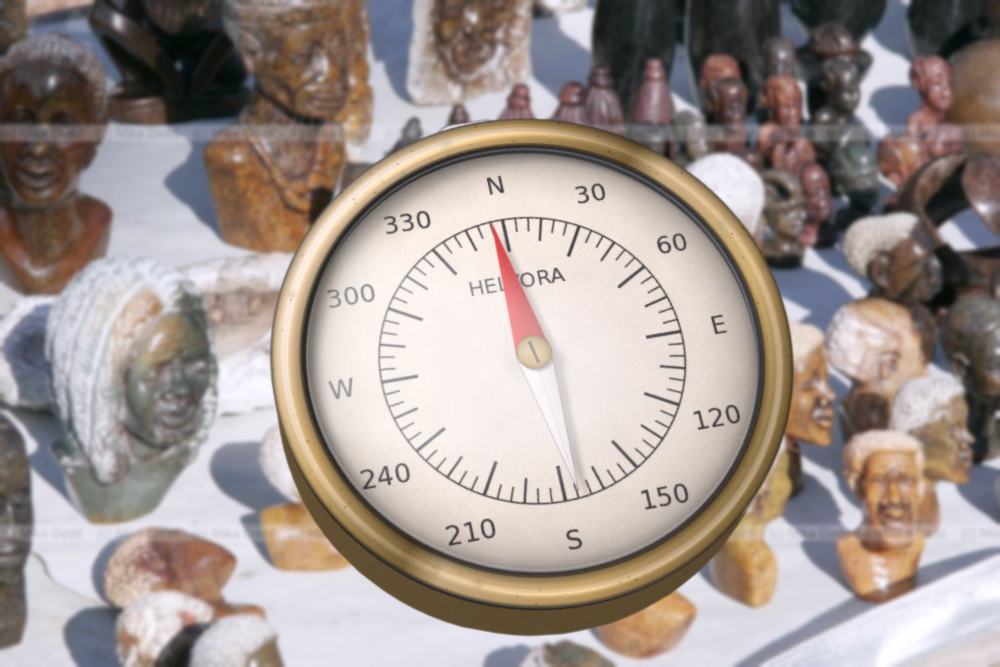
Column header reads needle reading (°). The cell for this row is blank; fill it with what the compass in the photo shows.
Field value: 355 °
